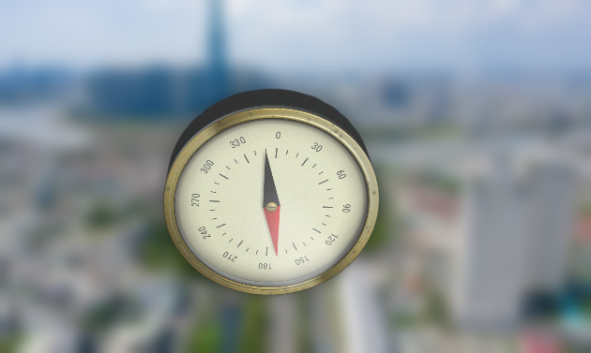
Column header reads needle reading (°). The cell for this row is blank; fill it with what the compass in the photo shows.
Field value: 170 °
